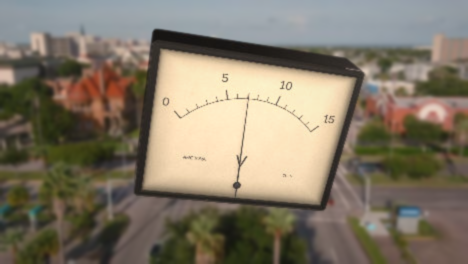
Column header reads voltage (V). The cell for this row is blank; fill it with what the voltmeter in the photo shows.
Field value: 7 V
